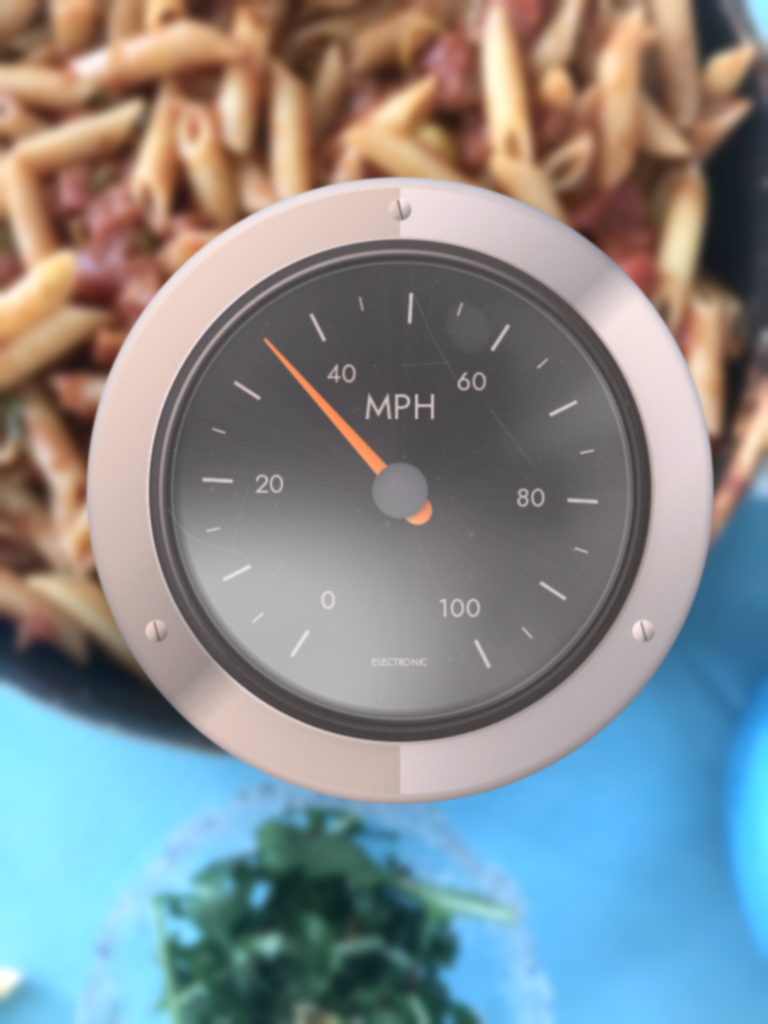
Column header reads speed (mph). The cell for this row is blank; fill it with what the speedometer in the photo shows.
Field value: 35 mph
